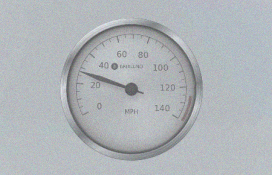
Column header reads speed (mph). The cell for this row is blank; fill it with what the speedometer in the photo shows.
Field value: 27.5 mph
